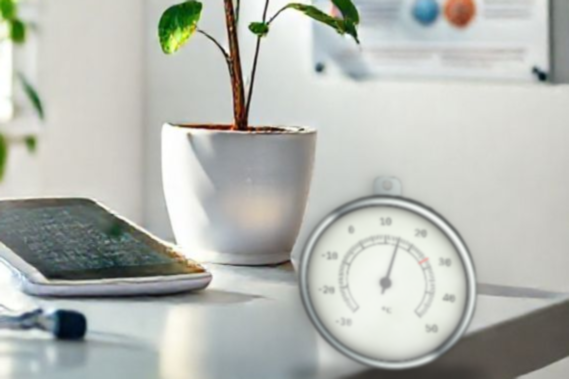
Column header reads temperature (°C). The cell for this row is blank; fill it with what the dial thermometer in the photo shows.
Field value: 15 °C
